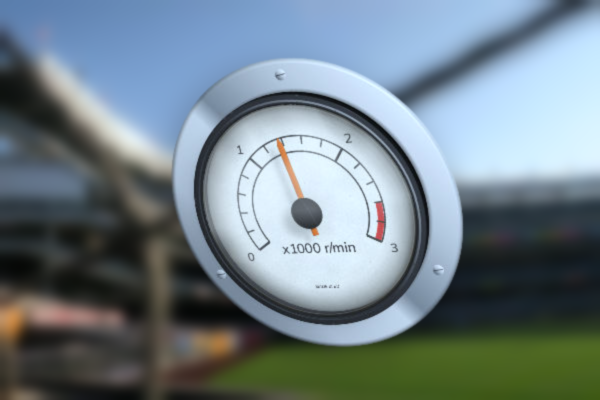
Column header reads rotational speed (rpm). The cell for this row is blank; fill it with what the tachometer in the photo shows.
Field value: 1400 rpm
